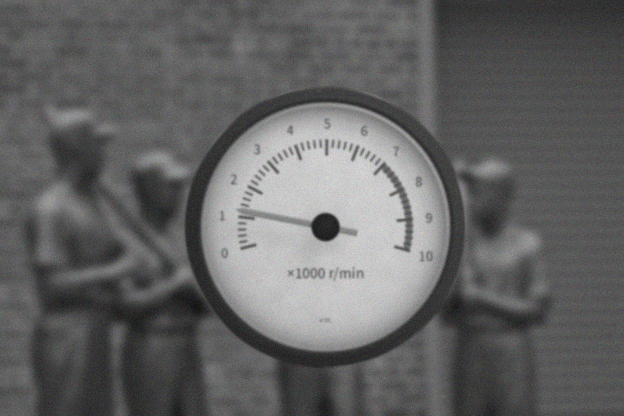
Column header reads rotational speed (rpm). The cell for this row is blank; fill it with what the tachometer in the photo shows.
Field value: 1200 rpm
